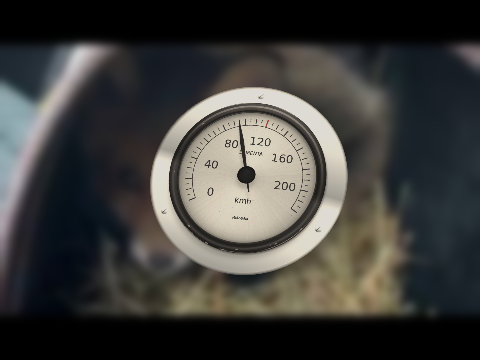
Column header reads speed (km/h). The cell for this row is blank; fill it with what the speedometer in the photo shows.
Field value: 95 km/h
